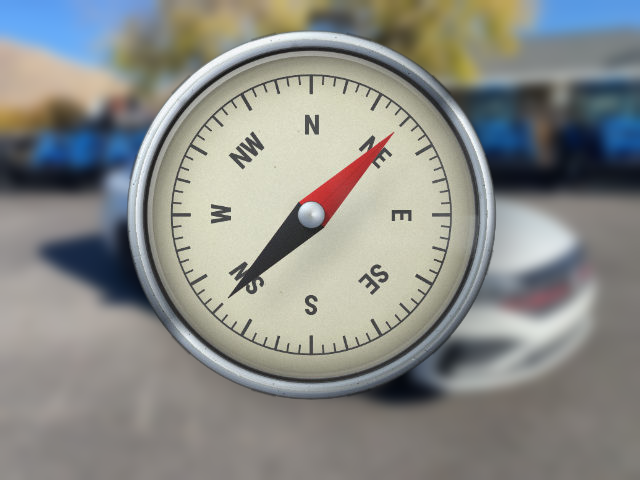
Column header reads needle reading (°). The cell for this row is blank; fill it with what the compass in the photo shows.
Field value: 45 °
